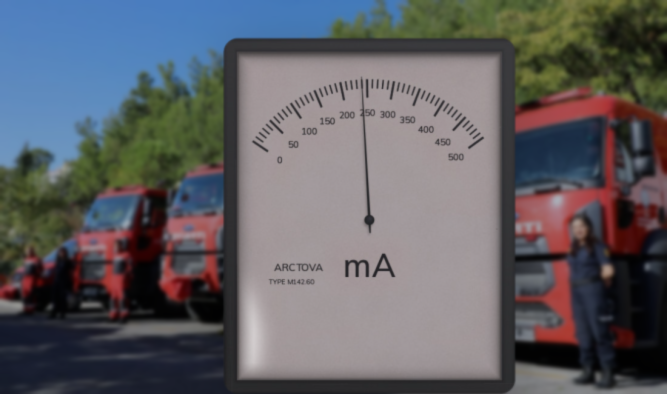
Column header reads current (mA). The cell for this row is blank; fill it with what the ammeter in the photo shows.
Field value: 240 mA
